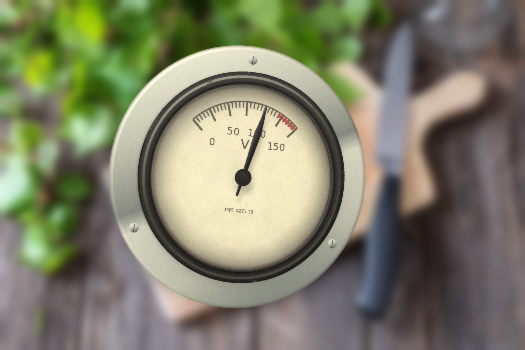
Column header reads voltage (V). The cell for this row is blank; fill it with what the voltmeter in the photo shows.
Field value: 100 V
